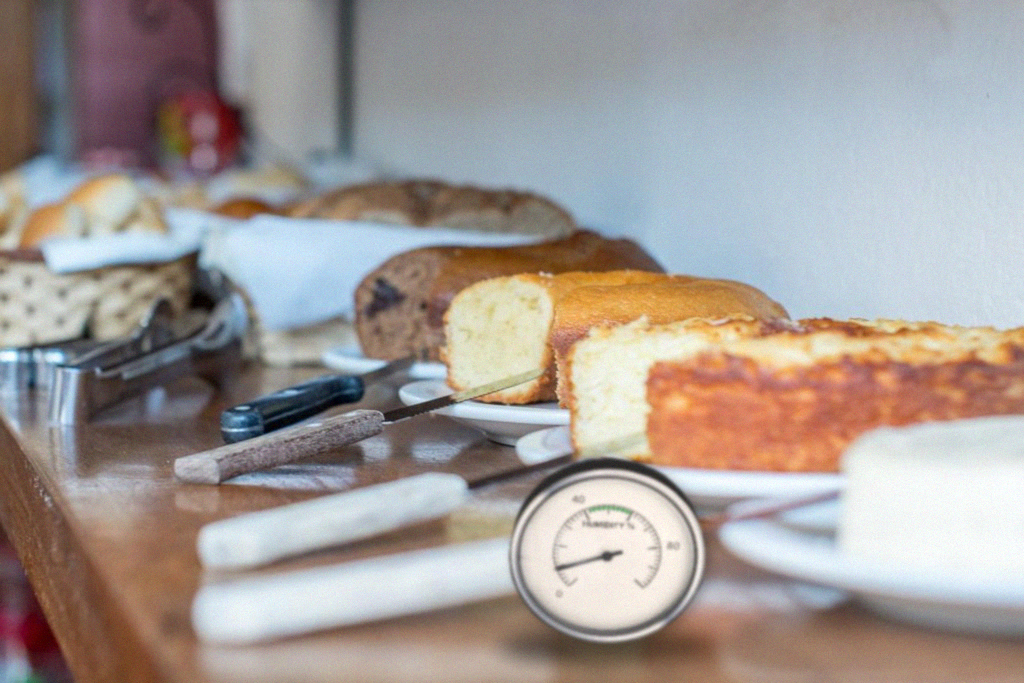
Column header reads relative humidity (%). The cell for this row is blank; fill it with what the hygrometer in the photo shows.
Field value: 10 %
